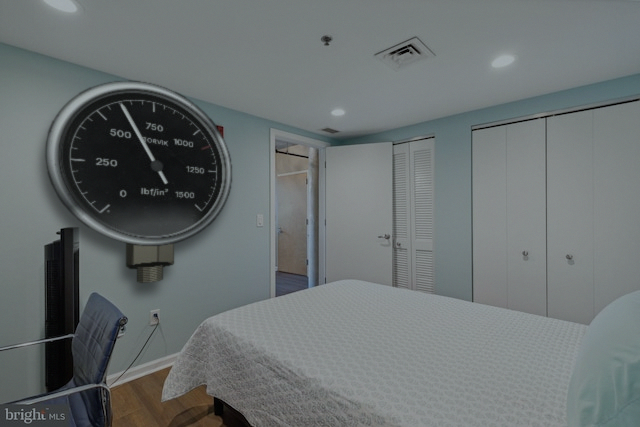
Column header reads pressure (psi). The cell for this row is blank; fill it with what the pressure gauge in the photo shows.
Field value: 600 psi
